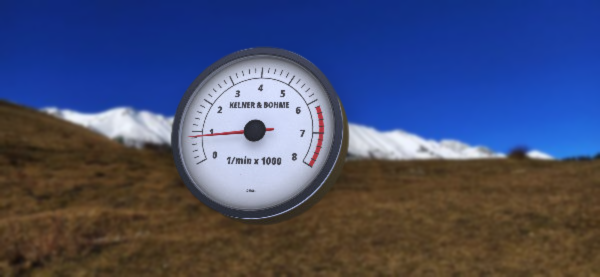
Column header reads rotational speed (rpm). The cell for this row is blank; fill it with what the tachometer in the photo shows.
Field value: 800 rpm
